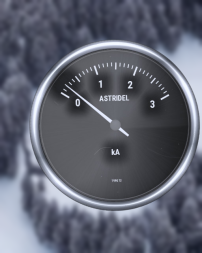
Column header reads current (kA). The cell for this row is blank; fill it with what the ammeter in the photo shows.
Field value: 0.2 kA
